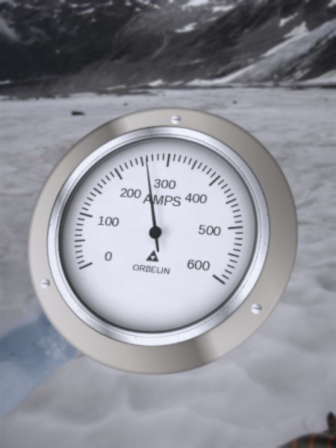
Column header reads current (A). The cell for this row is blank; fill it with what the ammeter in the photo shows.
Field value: 260 A
